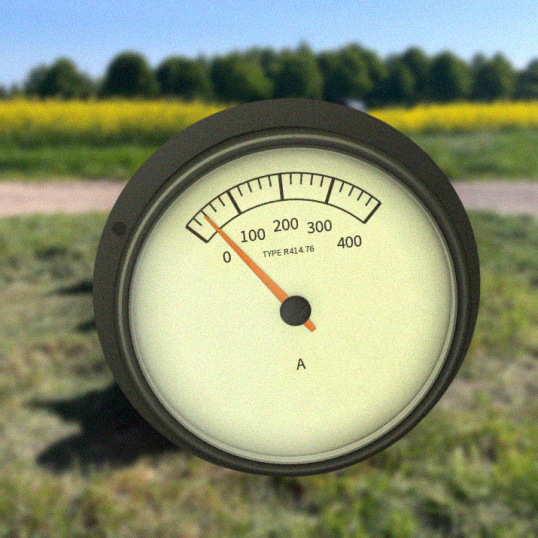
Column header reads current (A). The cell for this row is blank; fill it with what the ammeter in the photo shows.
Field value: 40 A
